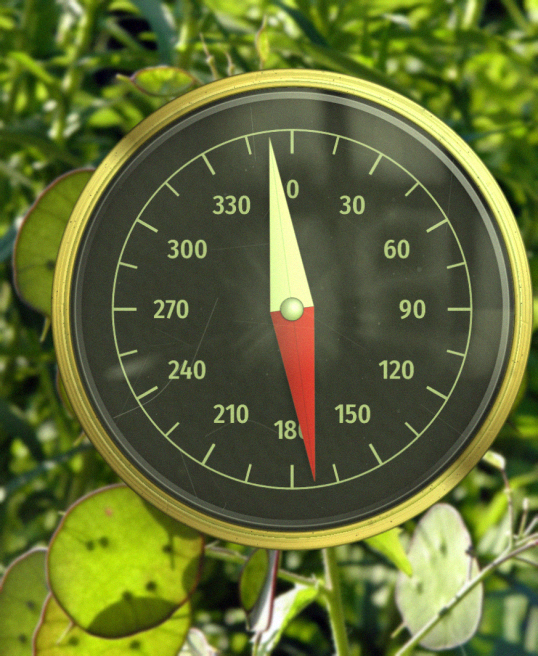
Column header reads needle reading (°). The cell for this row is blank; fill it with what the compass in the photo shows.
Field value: 172.5 °
